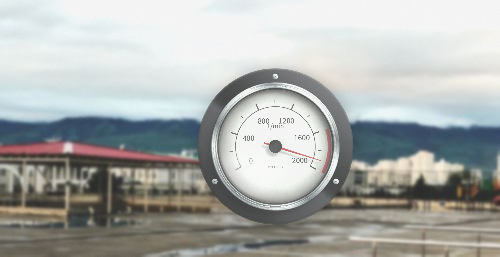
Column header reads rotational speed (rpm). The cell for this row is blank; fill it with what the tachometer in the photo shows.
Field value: 1900 rpm
